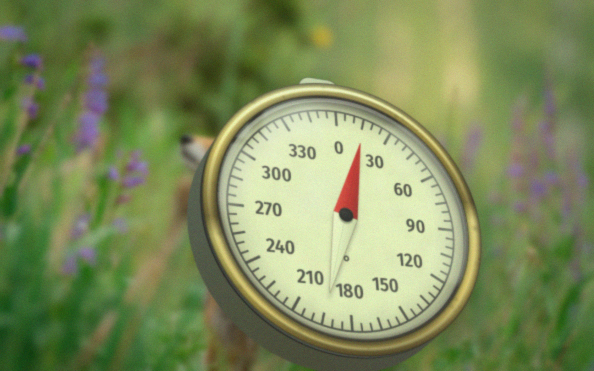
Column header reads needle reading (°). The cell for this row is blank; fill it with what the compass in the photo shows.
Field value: 15 °
